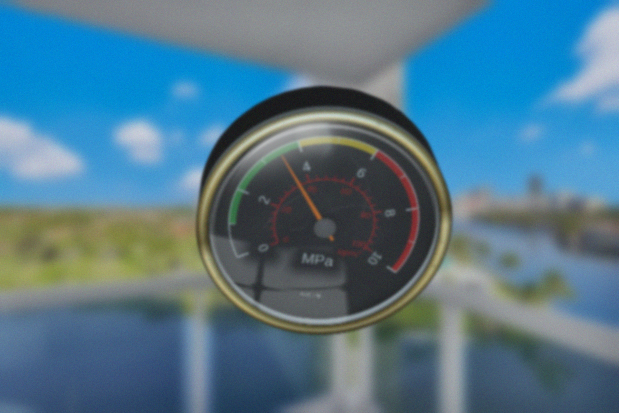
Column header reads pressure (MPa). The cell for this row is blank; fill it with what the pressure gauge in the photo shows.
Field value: 3.5 MPa
